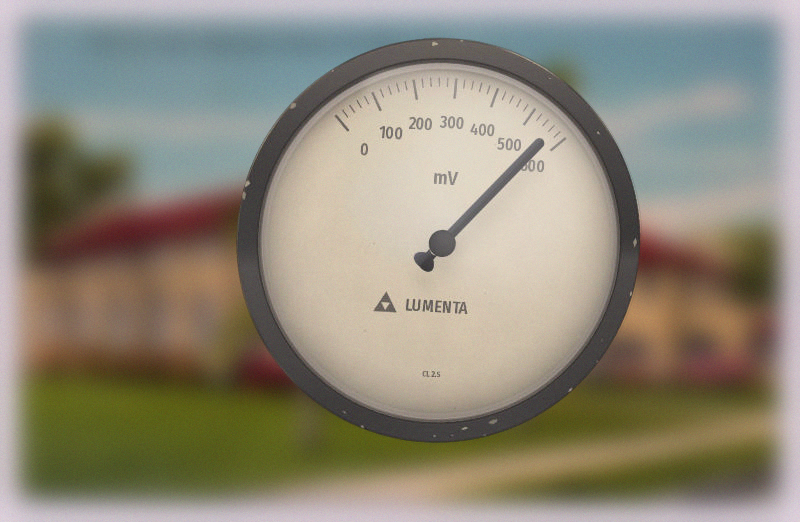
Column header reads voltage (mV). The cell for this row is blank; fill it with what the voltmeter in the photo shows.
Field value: 560 mV
